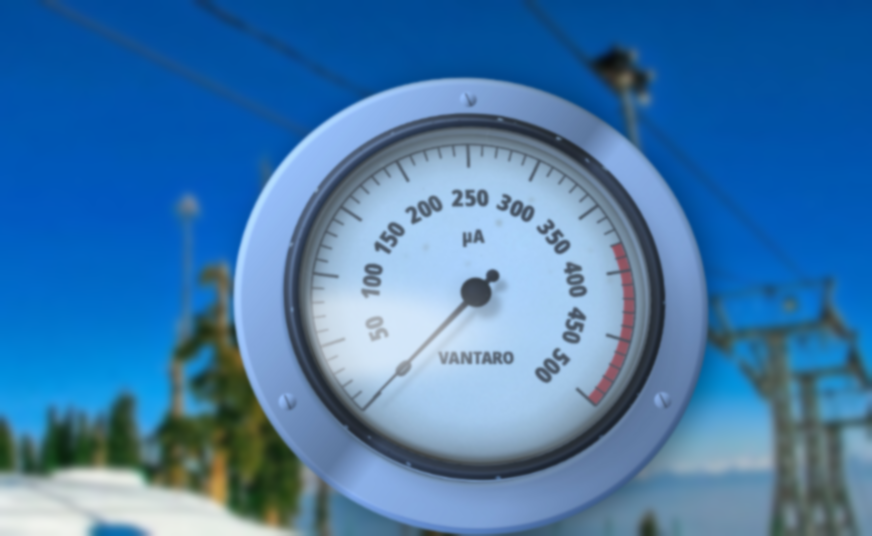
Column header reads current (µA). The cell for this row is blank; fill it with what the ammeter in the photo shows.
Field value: 0 µA
